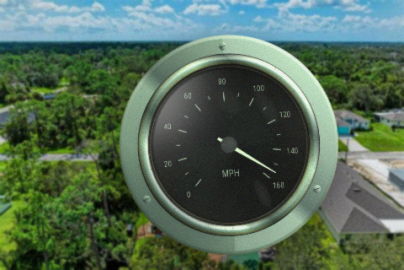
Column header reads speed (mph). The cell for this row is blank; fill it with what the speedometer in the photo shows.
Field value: 155 mph
